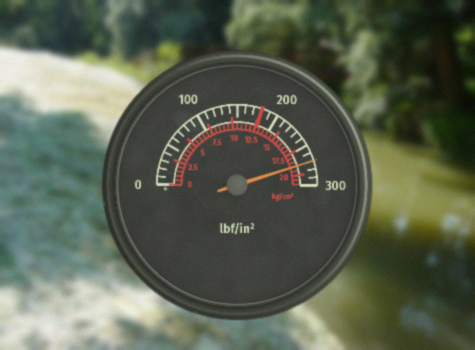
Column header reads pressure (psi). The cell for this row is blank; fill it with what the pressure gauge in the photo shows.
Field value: 270 psi
